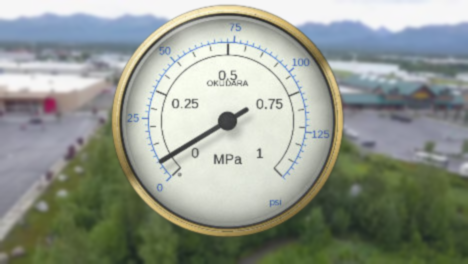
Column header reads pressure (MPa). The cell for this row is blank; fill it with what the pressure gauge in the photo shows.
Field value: 0.05 MPa
